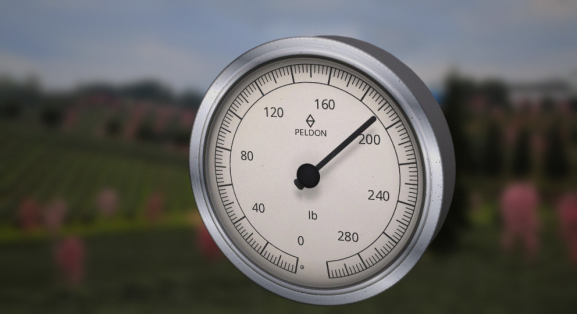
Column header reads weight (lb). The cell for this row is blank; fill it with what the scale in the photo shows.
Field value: 192 lb
